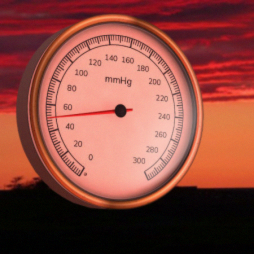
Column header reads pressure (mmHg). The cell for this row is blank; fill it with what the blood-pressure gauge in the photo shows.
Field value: 50 mmHg
